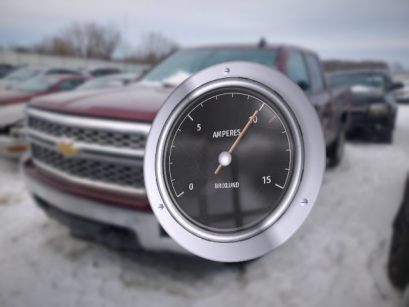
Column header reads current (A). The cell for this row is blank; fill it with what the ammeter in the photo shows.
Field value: 10 A
